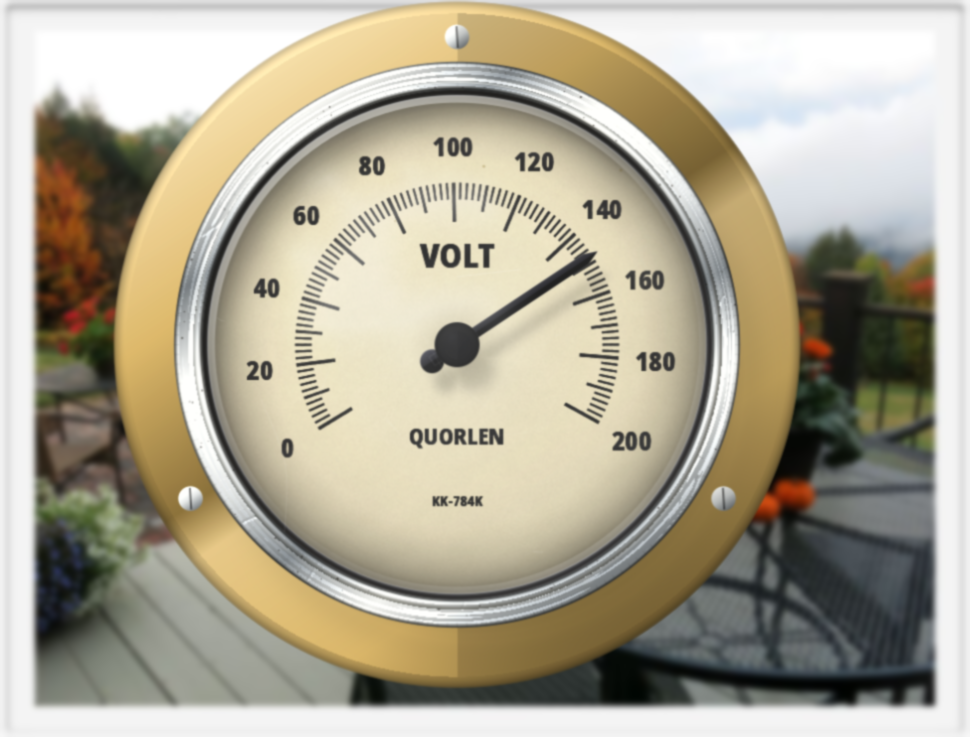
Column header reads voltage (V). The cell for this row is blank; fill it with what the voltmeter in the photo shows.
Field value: 148 V
